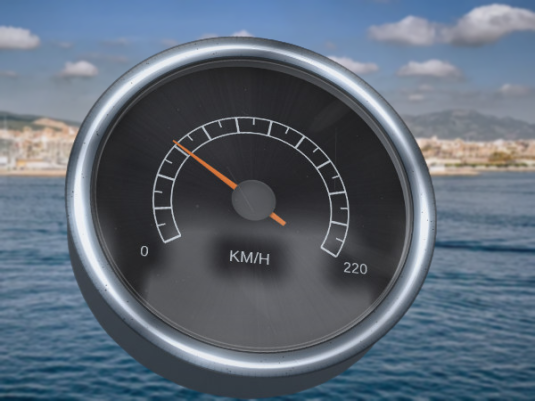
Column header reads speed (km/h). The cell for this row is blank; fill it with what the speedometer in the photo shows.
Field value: 60 km/h
